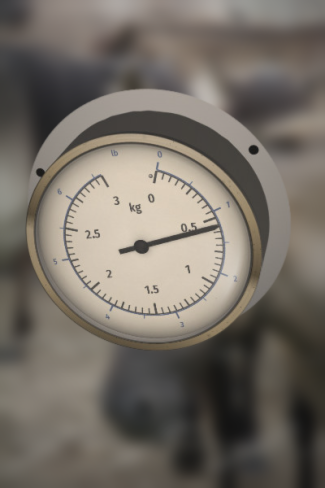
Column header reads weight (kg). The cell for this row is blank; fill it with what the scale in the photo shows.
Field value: 0.55 kg
